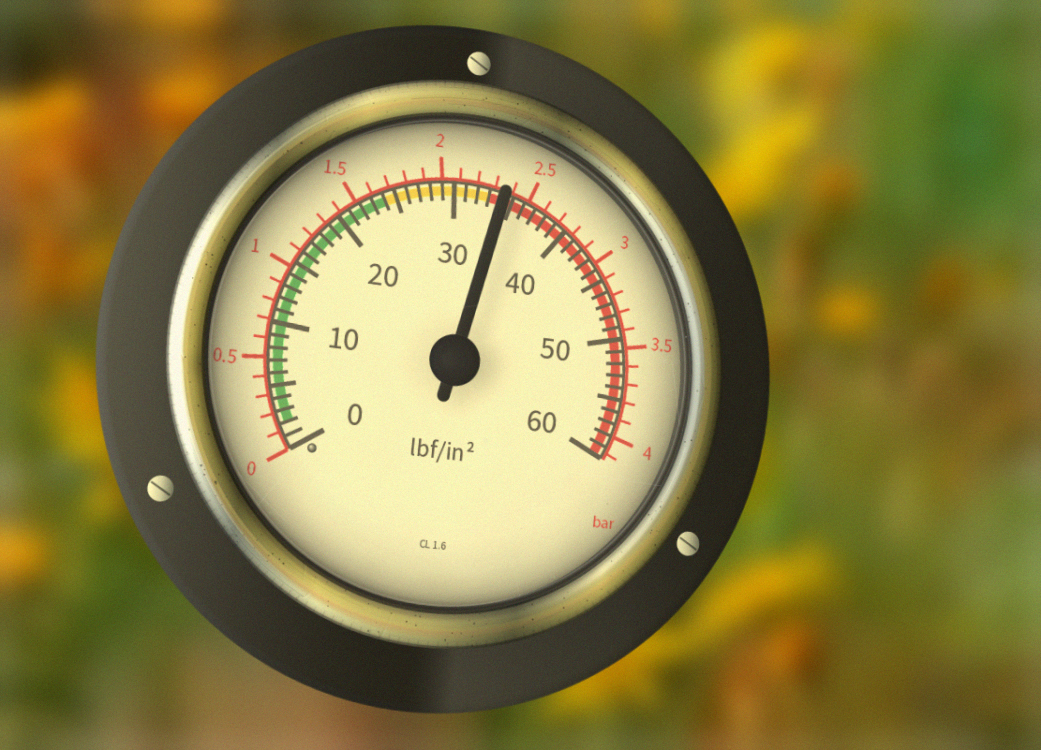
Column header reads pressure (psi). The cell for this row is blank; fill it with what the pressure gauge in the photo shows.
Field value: 34 psi
